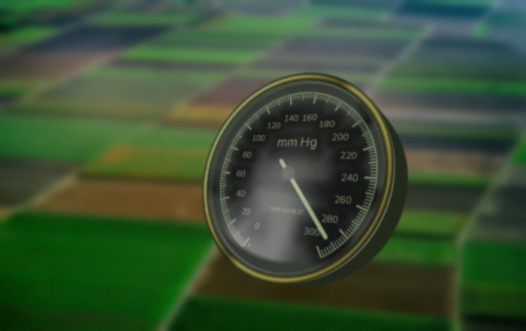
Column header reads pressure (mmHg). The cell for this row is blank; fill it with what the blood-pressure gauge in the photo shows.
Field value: 290 mmHg
